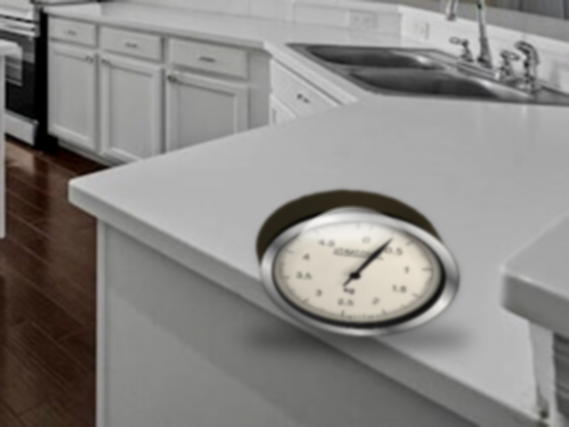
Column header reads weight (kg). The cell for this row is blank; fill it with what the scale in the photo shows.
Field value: 0.25 kg
